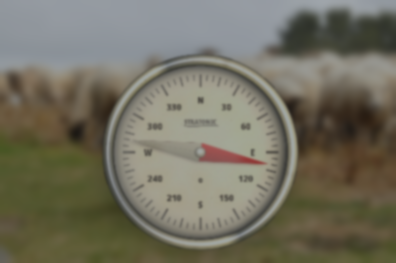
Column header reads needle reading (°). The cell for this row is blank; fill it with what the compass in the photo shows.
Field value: 100 °
